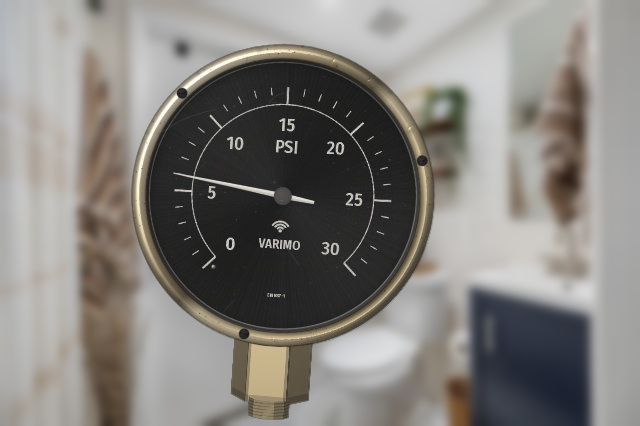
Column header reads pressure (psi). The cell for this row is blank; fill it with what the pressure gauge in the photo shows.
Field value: 6 psi
